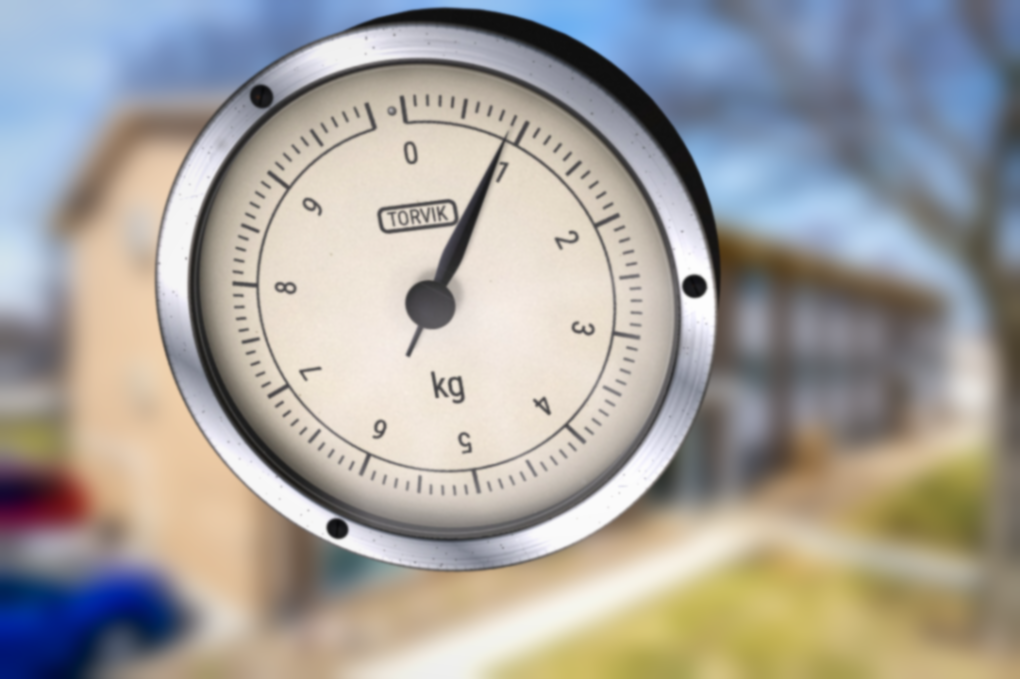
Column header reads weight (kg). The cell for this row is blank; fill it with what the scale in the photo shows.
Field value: 0.9 kg
